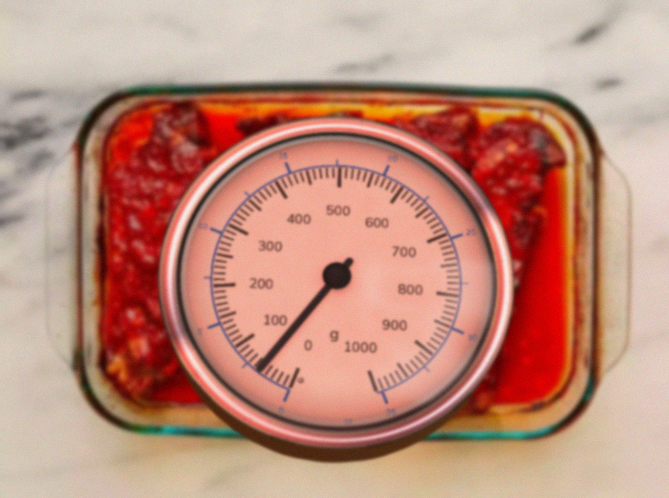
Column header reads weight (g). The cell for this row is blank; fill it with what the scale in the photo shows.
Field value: 50 g
